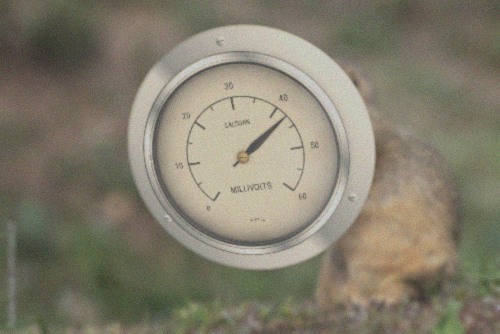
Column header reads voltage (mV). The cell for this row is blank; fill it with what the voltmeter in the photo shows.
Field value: 42.5 mV
